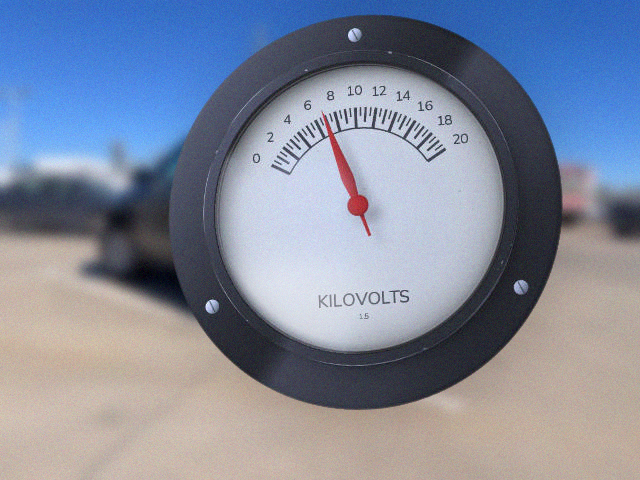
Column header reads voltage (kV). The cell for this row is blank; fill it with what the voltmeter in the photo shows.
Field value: 7 kV
